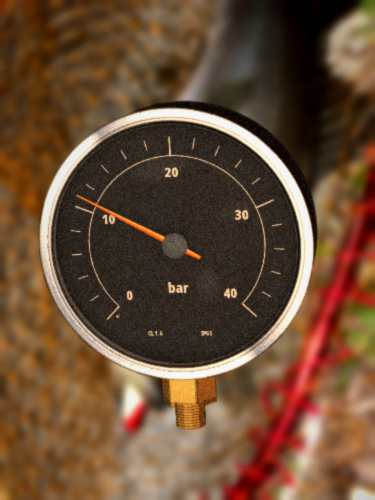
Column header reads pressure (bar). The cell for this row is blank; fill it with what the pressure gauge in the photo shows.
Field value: 11 bar
